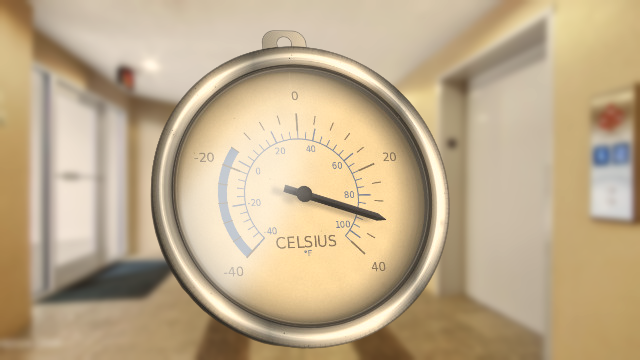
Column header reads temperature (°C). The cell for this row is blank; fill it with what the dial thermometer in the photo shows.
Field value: 32 °C
